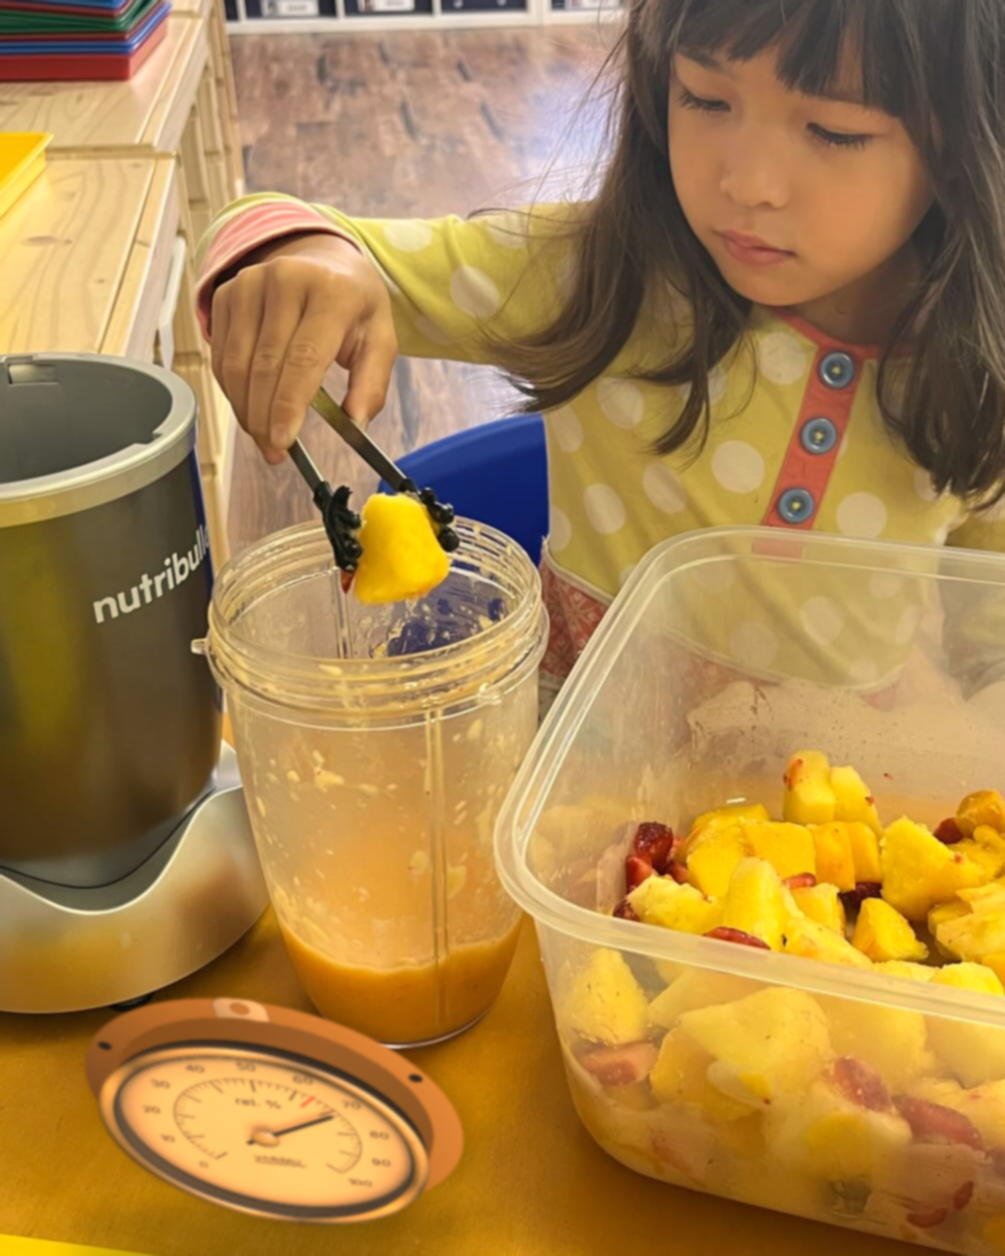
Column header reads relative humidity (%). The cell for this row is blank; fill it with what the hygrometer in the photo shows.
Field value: 70 %
